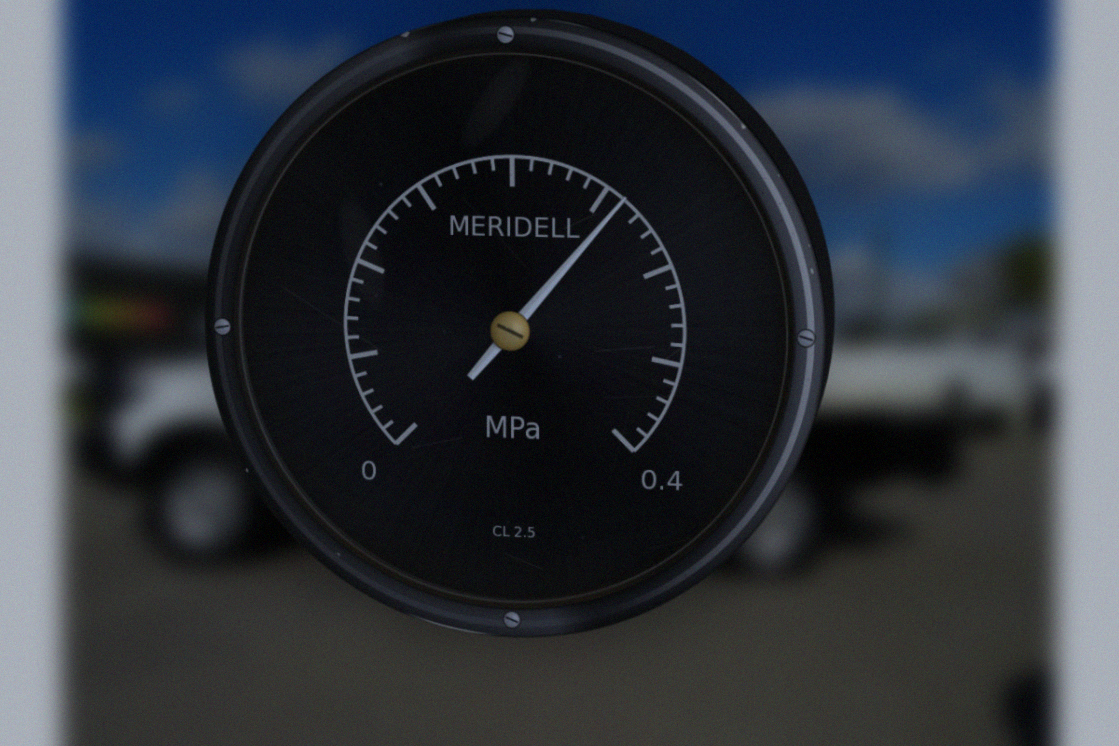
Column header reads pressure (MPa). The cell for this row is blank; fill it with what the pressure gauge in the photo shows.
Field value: 0.26 MPa
